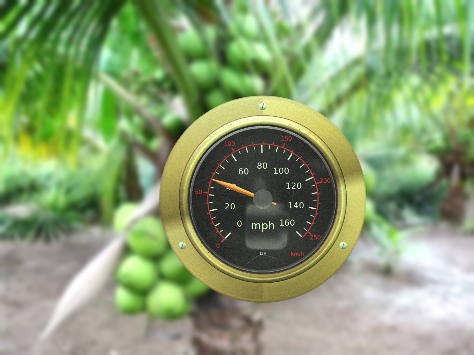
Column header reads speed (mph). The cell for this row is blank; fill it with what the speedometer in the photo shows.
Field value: 40 mph
